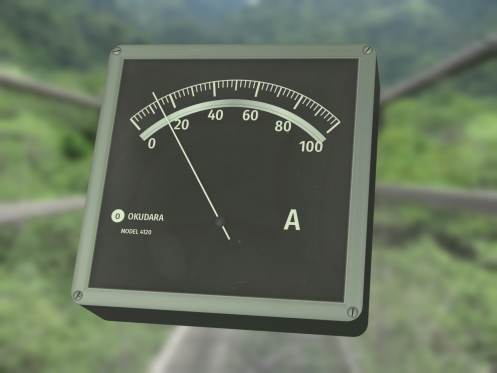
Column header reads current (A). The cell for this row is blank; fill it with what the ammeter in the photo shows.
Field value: 14 A
